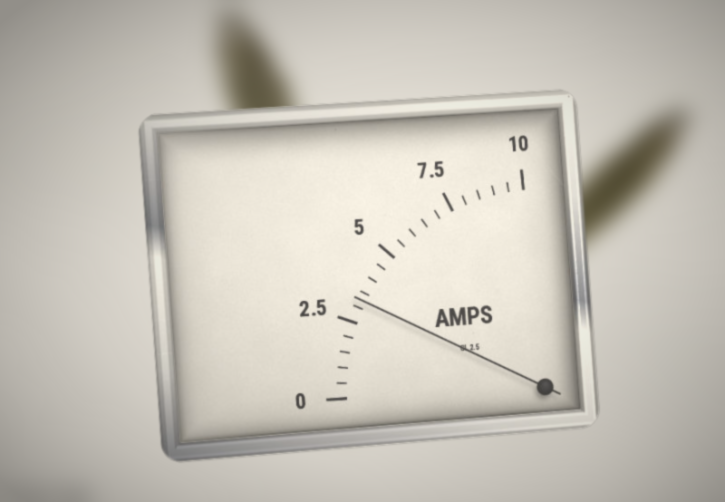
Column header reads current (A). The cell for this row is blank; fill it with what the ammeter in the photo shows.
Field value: 3.25 A
